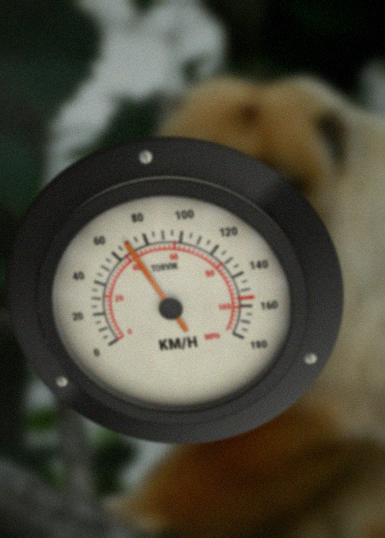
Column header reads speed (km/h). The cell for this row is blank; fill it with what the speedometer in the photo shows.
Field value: 70 km/h
